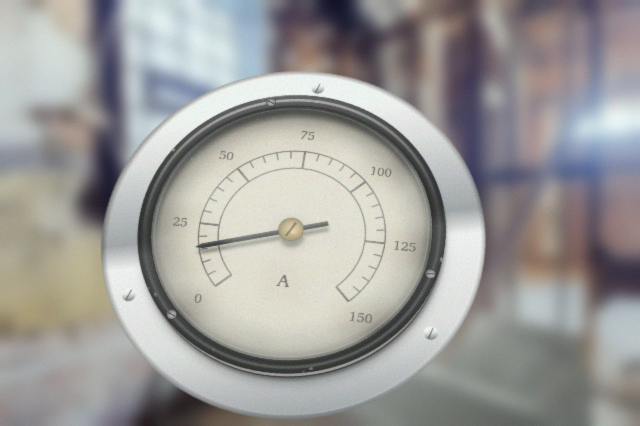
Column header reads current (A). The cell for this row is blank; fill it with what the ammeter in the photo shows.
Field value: 15 A
